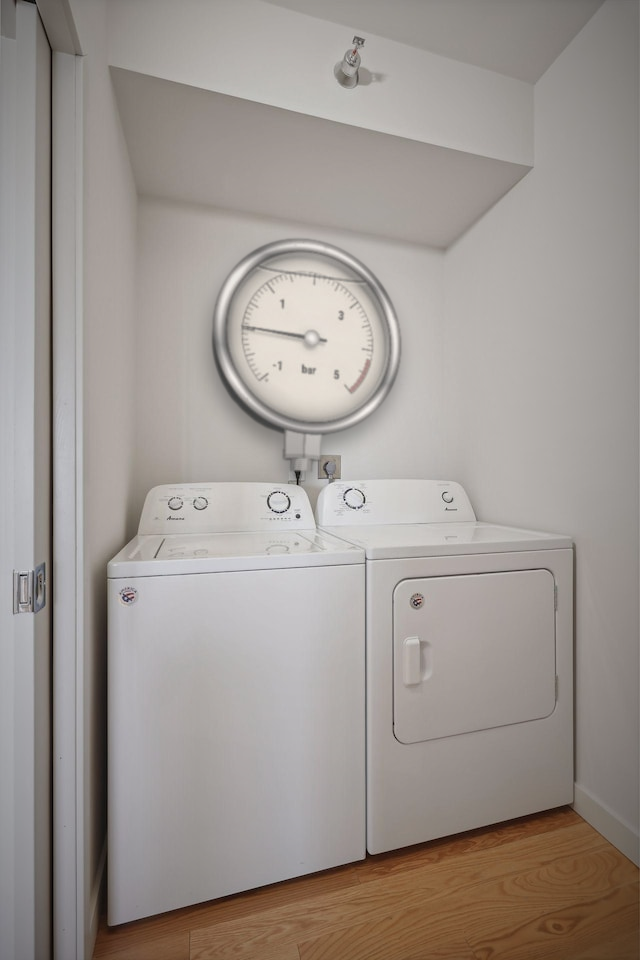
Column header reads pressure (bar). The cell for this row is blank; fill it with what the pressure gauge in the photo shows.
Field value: 0 bar
